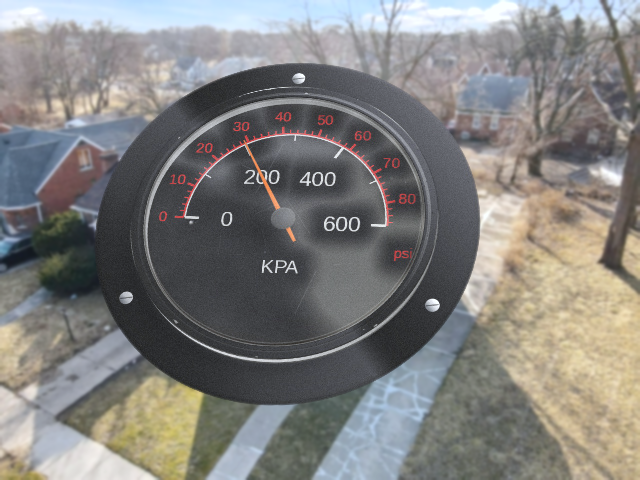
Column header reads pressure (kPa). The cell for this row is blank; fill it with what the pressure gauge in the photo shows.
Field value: 200 kPa
